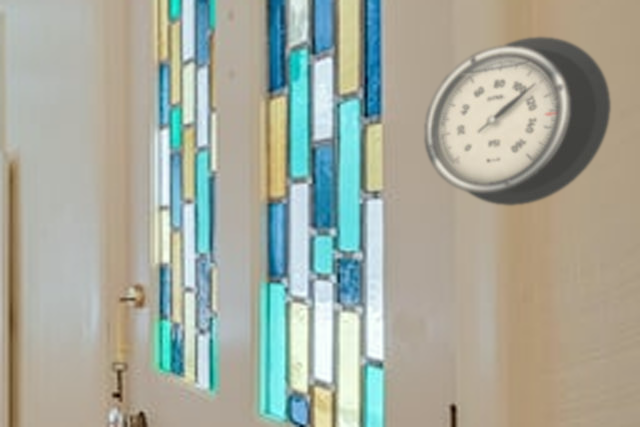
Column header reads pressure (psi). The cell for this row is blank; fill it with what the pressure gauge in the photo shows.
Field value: 110 psi
